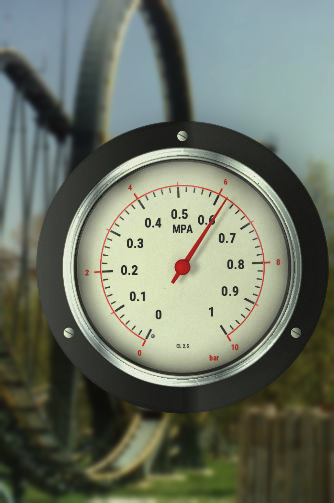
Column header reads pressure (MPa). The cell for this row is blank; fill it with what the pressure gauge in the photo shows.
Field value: 0.62 MPa
